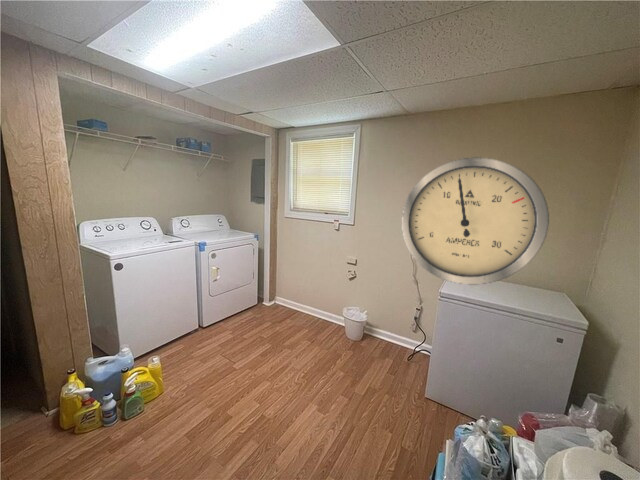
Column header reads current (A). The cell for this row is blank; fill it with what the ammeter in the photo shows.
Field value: 13 A
